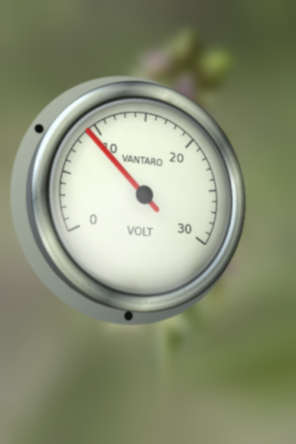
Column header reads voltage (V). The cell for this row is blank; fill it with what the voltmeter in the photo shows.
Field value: 9 V
